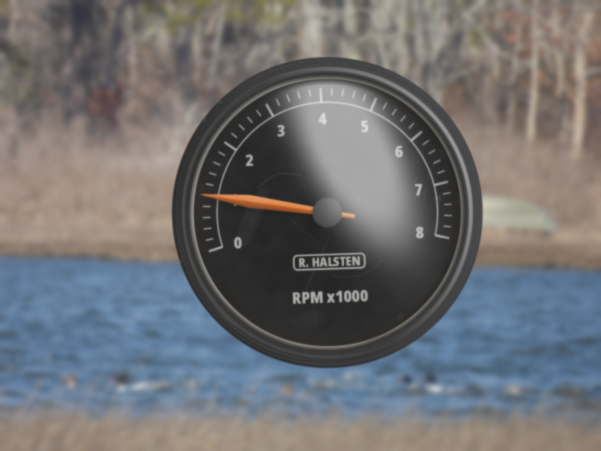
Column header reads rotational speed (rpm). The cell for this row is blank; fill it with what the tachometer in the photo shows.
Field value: 1000 rpm
